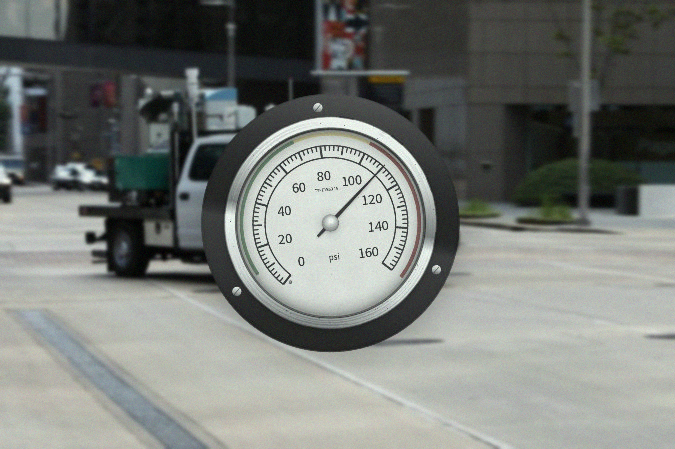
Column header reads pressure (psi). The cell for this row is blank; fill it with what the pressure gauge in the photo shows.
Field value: 110 psi
